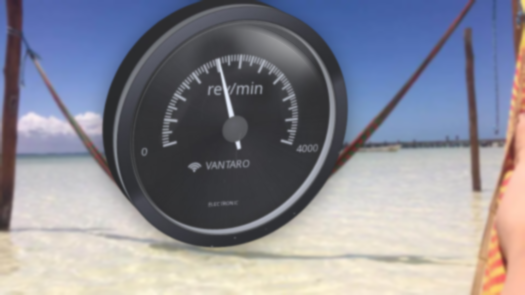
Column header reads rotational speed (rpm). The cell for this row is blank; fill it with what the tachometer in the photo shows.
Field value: 1600 rpm
